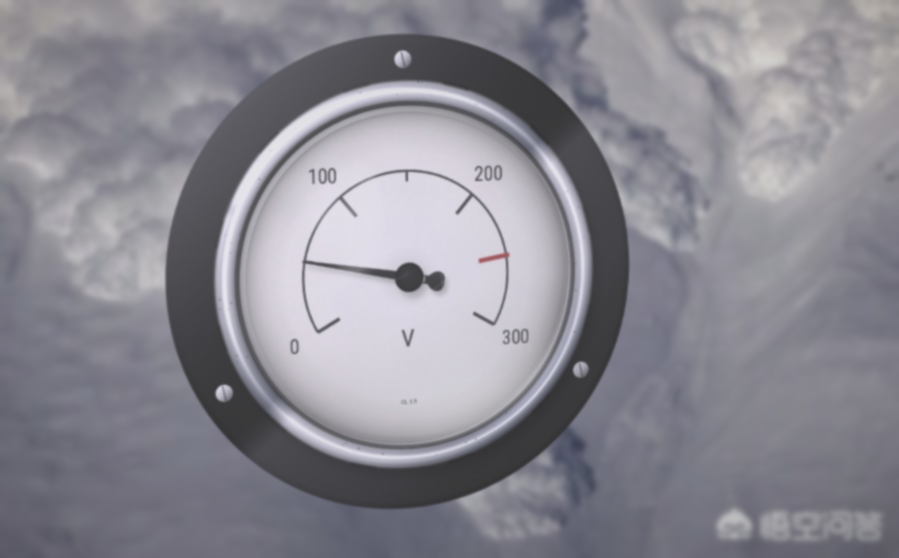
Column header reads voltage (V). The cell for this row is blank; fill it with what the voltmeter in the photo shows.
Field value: 50 V
